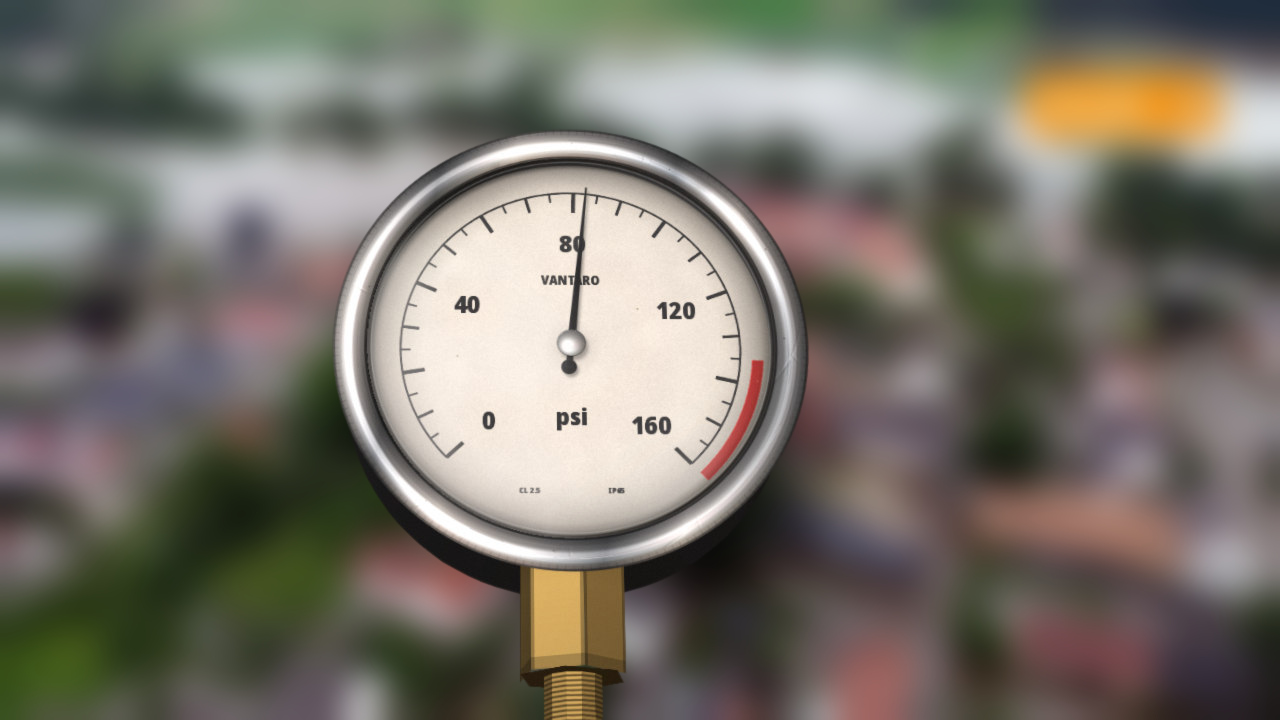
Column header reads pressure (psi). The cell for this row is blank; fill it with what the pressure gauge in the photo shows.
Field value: 82.5 psi
